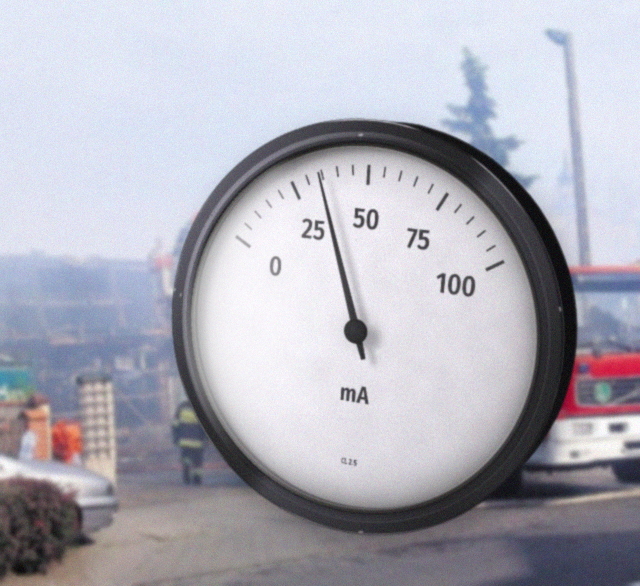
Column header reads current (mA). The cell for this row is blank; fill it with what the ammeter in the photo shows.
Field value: 35 mA
